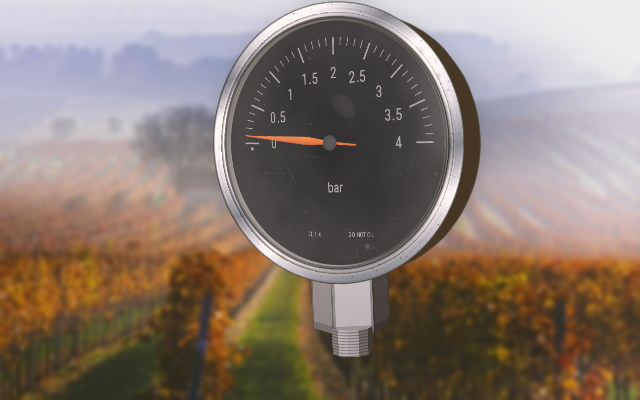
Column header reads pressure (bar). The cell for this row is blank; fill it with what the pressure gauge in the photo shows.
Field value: 0.1 bar
